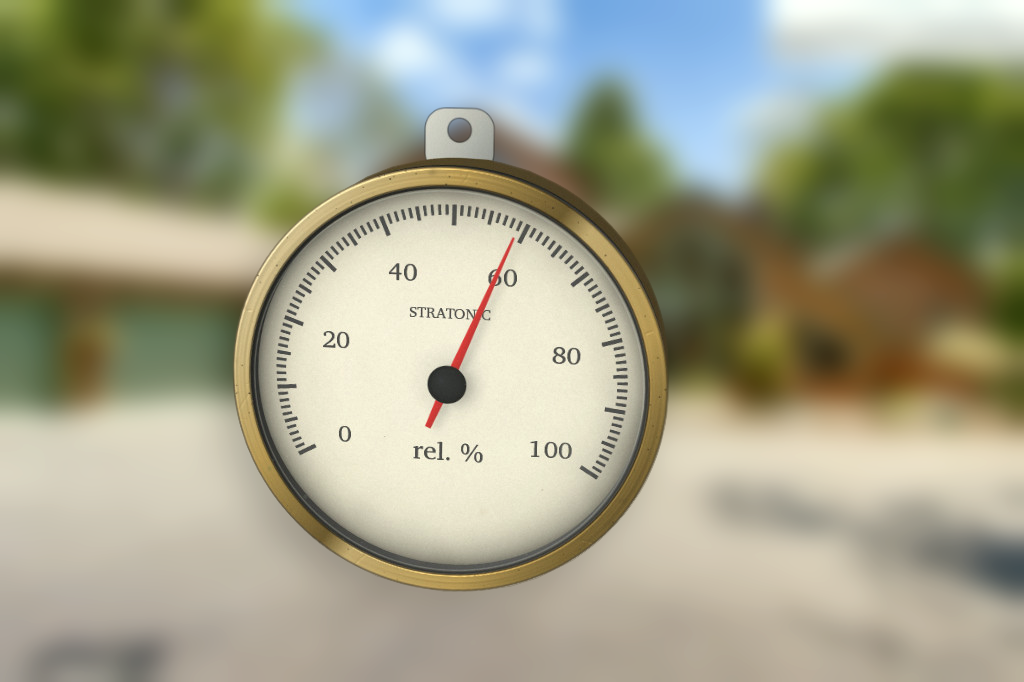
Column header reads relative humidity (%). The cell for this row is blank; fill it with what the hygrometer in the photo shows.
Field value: 59 %
